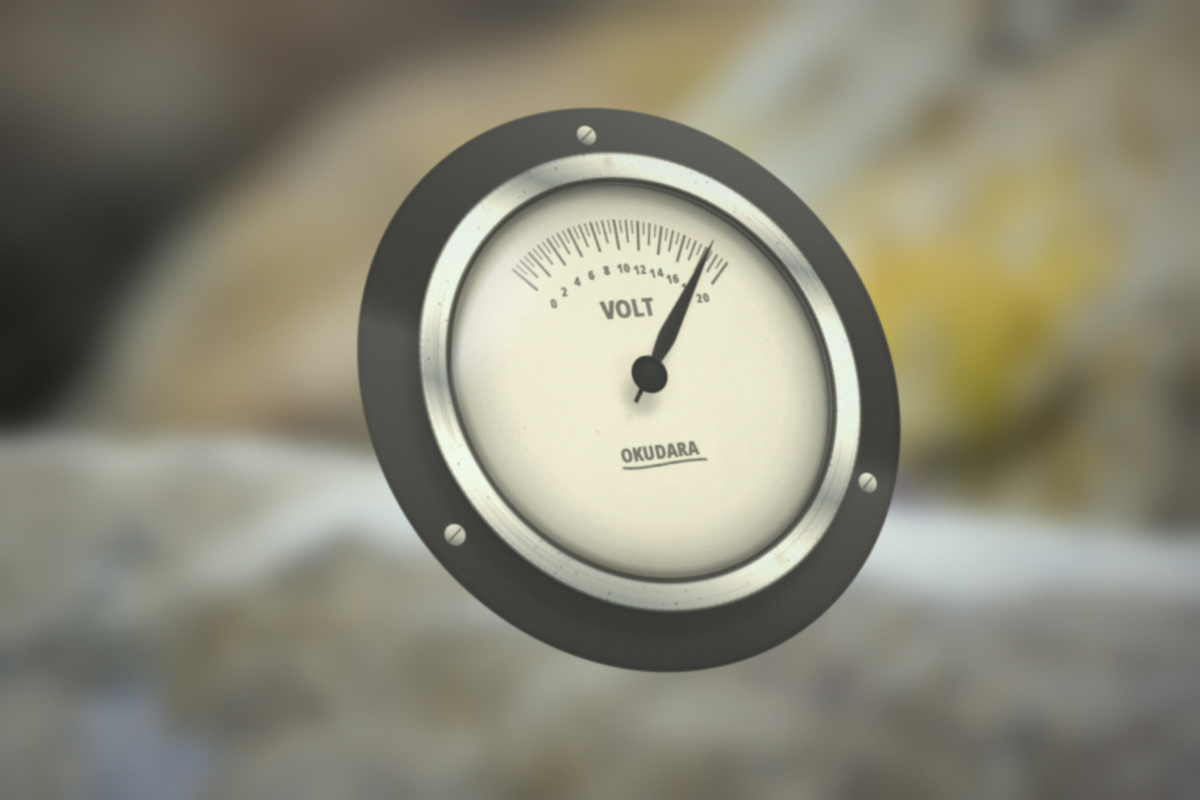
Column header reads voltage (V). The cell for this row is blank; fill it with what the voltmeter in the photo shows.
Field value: 18 V
